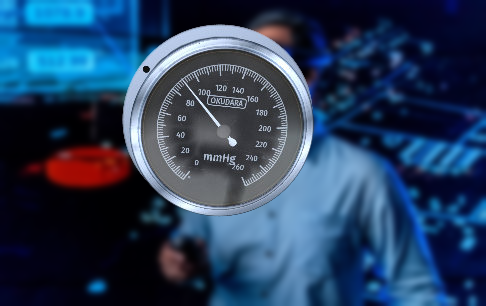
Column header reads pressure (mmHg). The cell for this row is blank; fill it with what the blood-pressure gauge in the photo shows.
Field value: 90 mmHg
